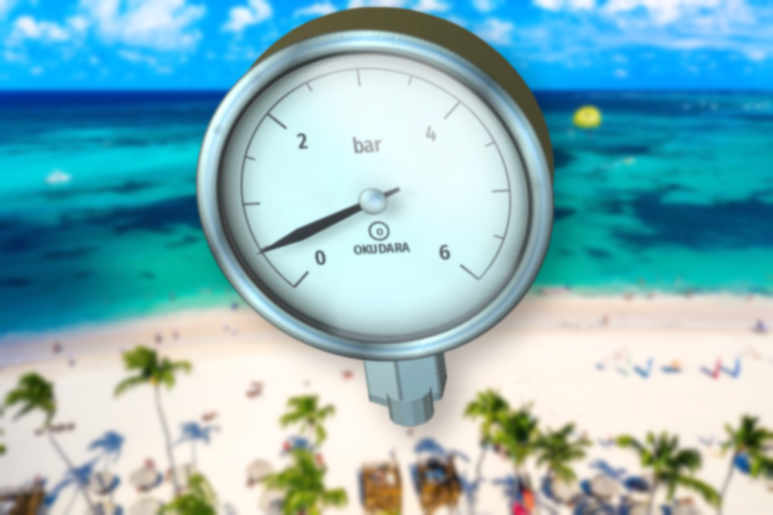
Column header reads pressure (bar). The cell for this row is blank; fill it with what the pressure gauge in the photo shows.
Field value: 0.5 bar
